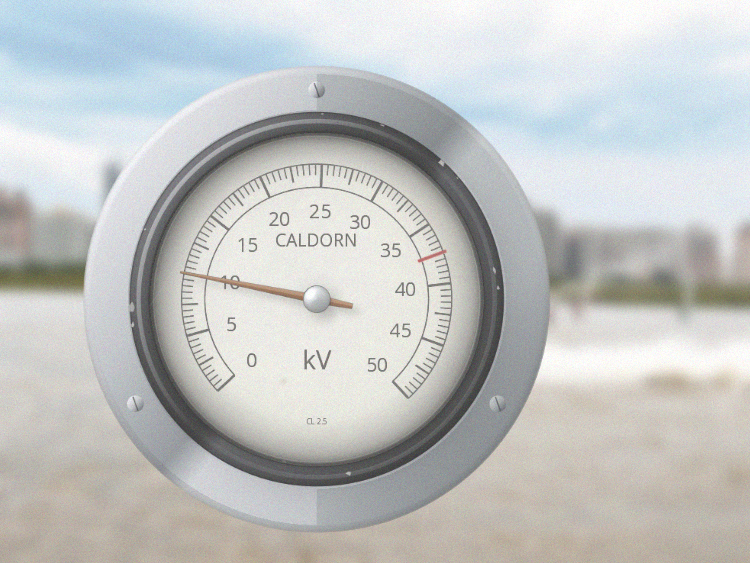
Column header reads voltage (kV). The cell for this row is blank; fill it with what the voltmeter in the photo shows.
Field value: 10 kV
